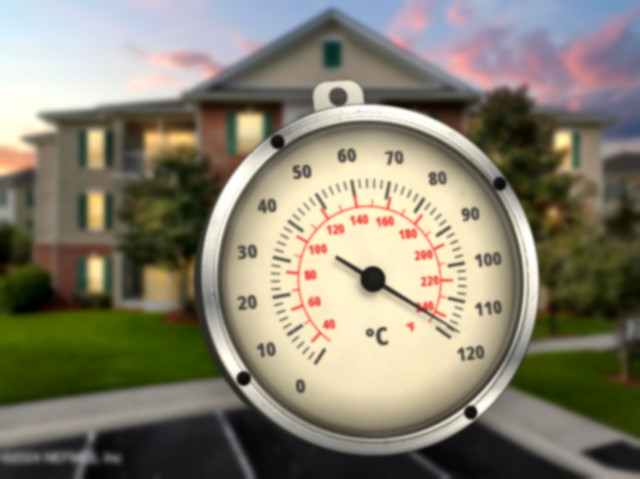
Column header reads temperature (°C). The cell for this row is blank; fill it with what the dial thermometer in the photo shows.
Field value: 118 °C
